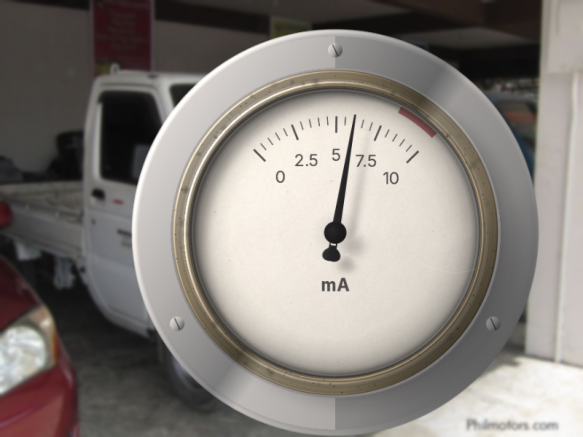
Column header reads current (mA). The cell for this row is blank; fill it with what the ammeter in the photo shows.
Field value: 6 mA
